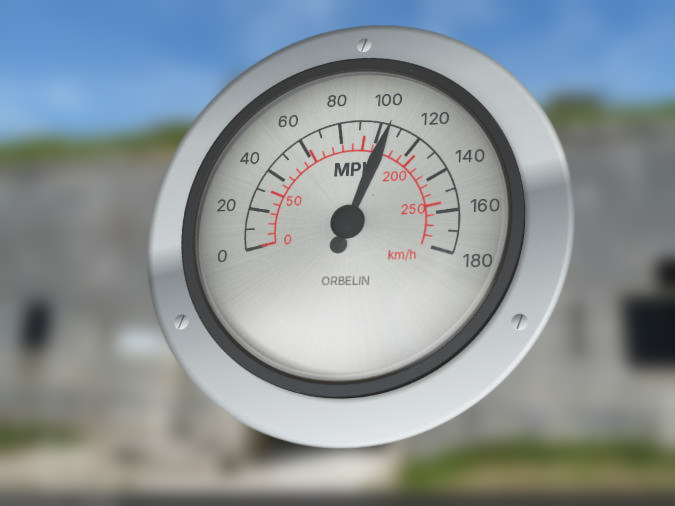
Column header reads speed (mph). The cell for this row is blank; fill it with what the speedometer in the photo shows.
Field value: 105 mph
